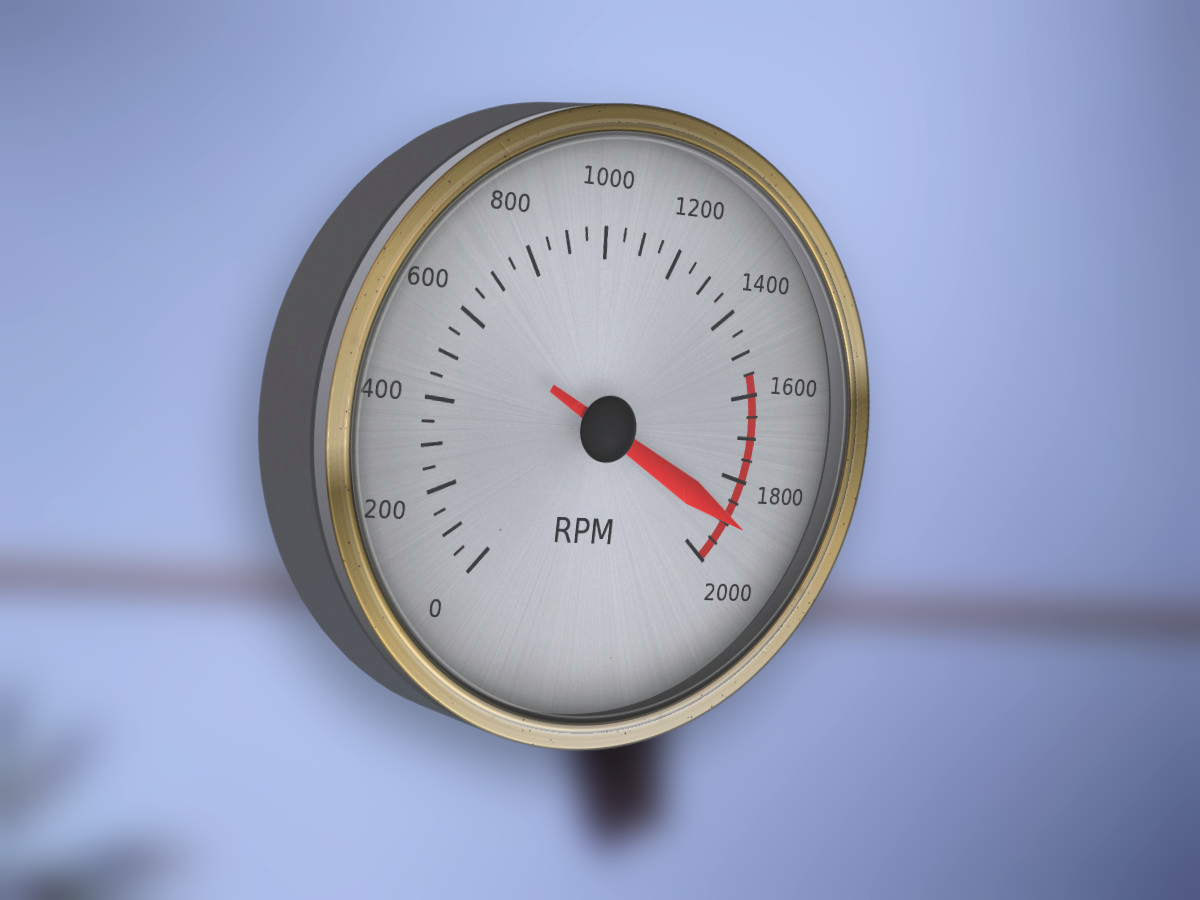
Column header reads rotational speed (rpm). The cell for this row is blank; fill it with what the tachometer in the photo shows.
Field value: 1900 rpm
